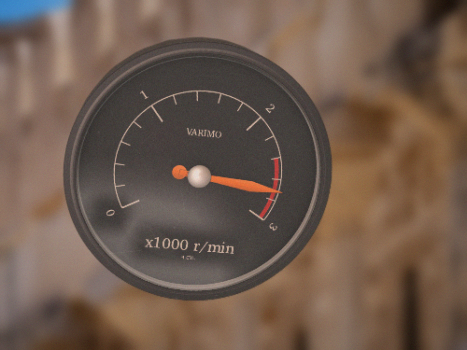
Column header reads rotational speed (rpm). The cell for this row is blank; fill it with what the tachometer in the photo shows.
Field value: 2700 rpm
